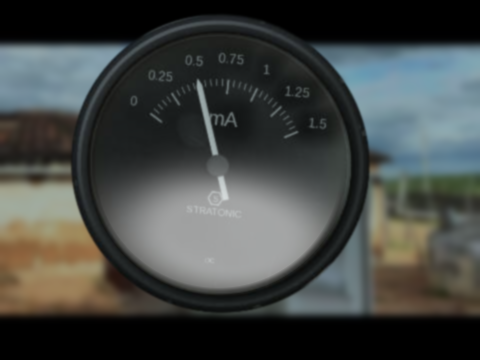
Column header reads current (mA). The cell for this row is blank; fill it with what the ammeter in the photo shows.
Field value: 0.5 mA
